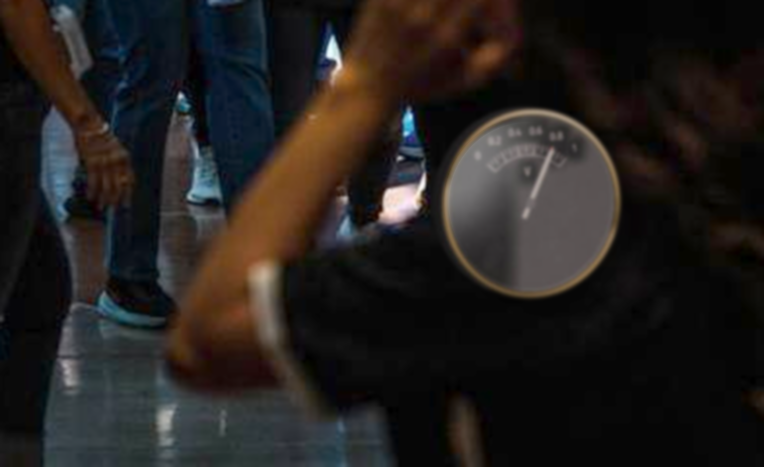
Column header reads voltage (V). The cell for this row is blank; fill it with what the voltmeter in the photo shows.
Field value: 0.8 V
